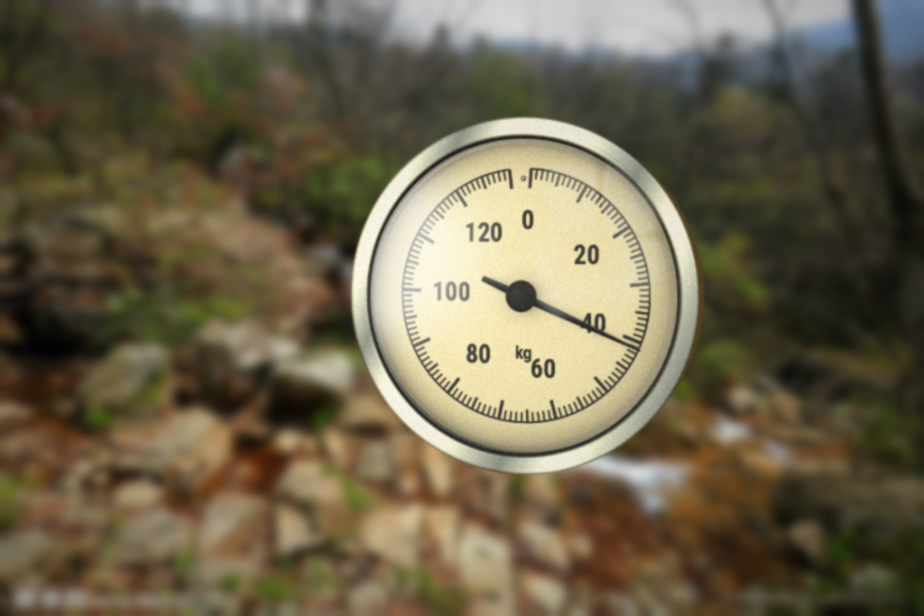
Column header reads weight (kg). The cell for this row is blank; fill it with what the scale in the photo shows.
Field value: 41 kg
